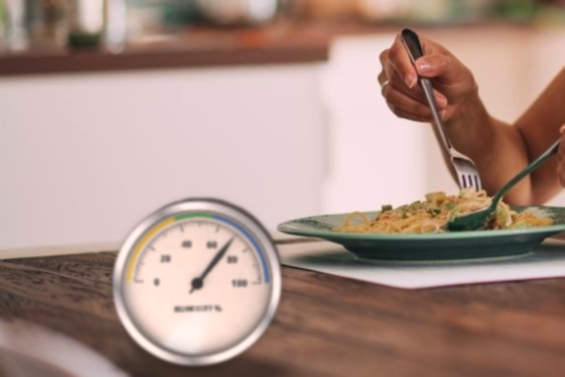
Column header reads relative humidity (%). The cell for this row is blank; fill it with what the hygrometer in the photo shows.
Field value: 70 %
